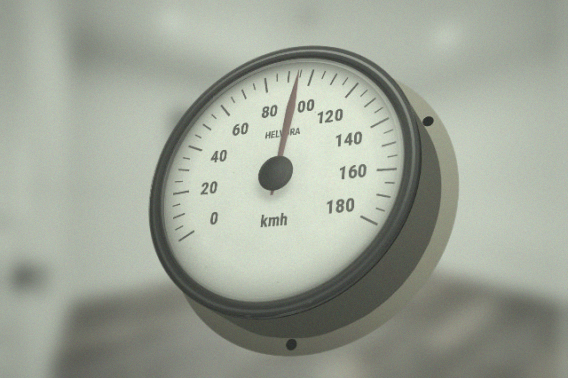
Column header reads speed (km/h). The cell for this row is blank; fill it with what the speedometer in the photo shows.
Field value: 95 km/h
